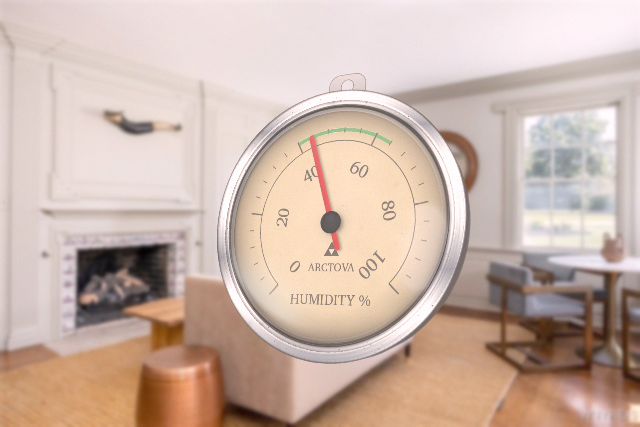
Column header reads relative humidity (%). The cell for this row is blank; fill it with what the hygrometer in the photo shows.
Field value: 44 %
